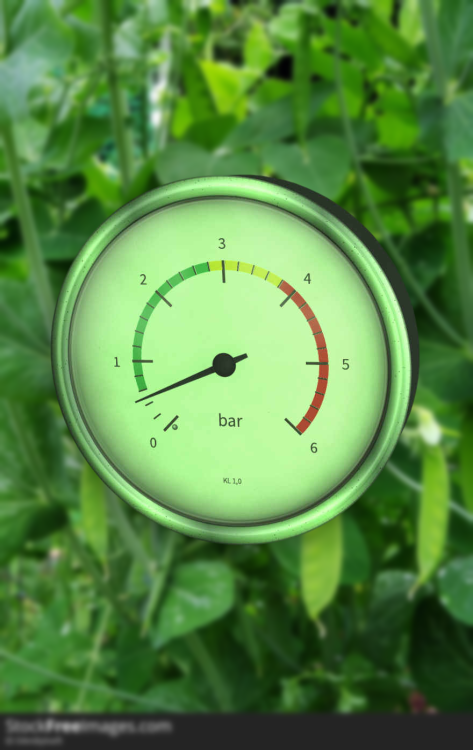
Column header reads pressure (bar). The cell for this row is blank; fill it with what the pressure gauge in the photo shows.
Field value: 0.5 bar
